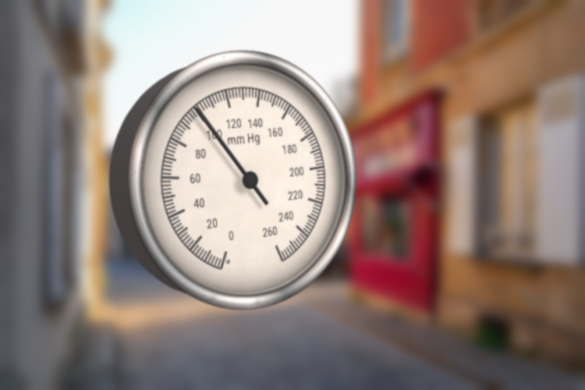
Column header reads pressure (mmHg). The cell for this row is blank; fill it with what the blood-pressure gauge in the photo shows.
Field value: 100 mmHg
